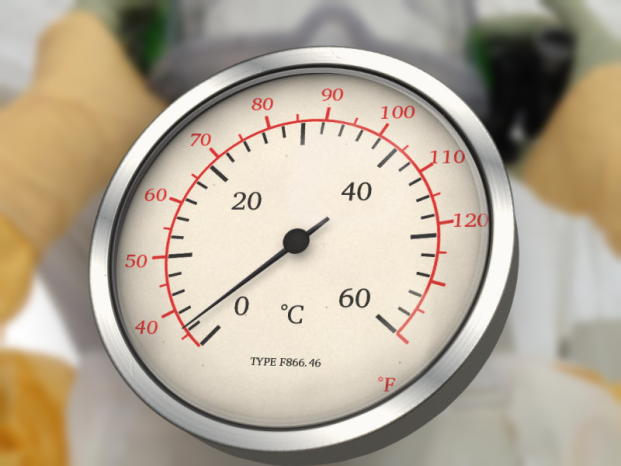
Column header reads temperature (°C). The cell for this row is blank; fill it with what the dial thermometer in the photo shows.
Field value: 2 °C
